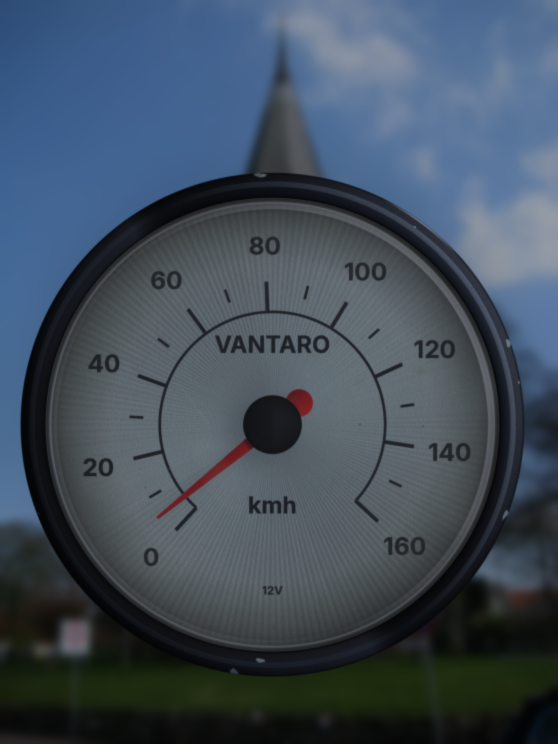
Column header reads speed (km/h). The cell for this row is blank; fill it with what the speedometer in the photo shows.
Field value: 5 km/h
